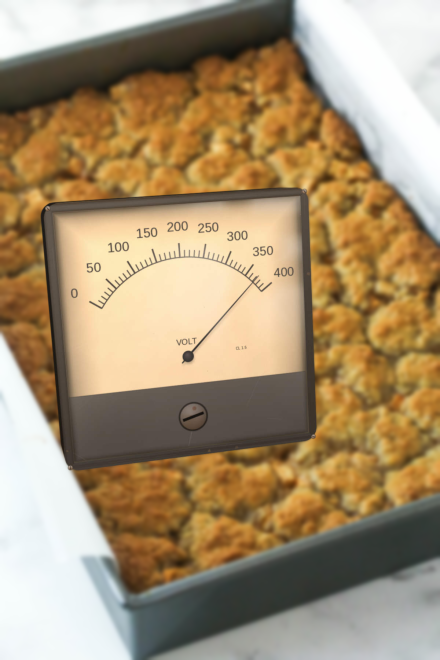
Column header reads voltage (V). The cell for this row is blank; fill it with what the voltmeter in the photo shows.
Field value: 370 V
